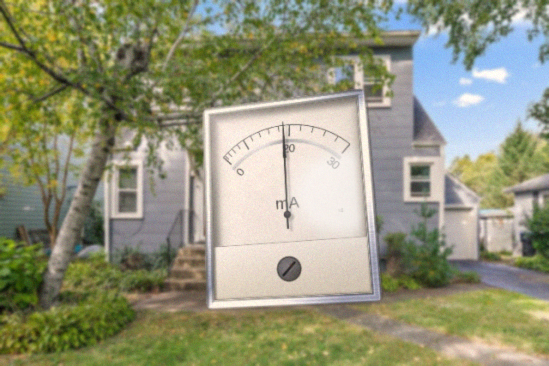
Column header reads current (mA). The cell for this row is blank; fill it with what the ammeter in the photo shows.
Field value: 19 mA
